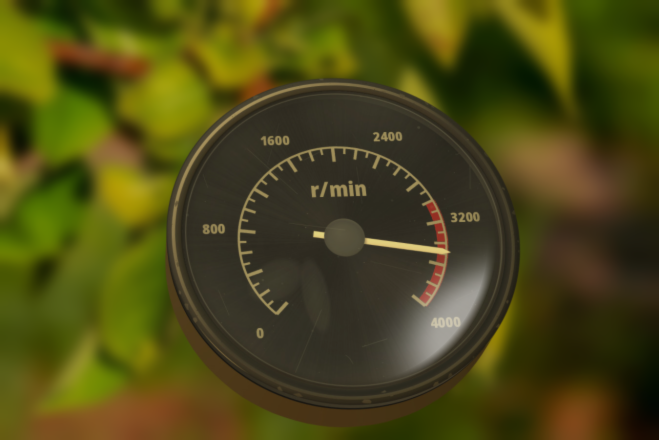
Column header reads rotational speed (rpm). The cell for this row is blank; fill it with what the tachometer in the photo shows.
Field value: 3500 rpm
